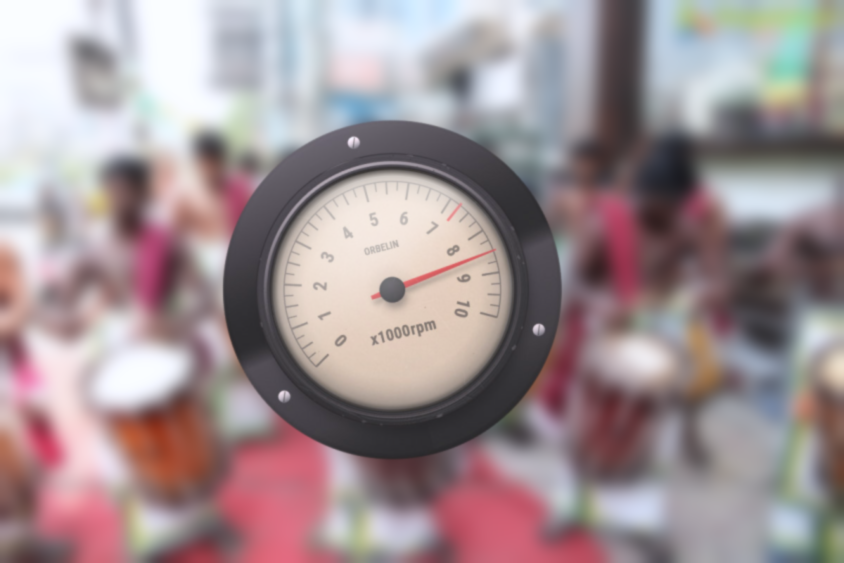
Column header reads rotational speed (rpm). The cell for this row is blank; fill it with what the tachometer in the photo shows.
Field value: 8500 rpm
